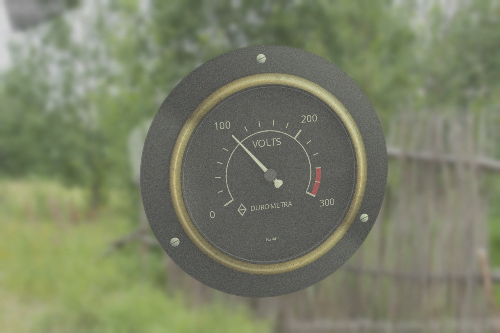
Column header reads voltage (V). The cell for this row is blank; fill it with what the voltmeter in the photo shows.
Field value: 100 V
